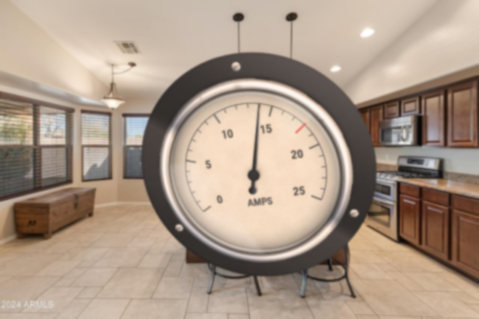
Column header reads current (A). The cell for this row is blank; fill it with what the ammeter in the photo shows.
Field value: 14 A
